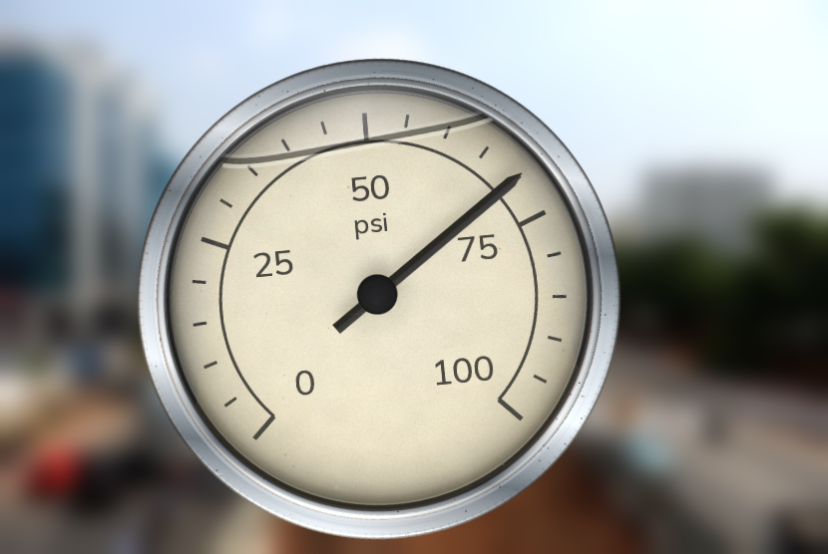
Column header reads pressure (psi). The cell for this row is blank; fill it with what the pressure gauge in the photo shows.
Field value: 70 psi
